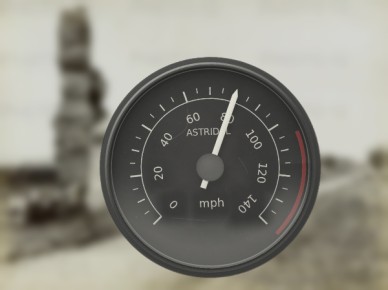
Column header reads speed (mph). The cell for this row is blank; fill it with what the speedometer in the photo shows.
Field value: 80 mph
